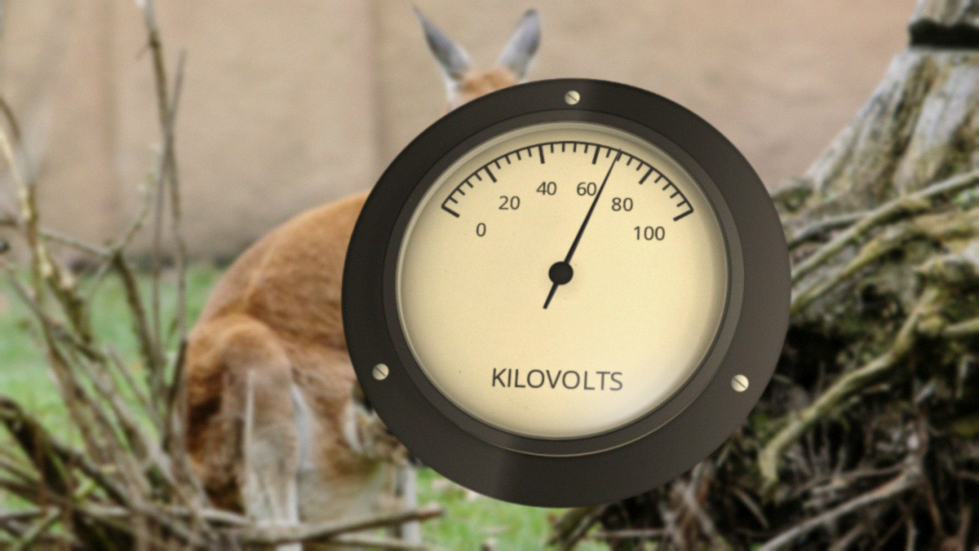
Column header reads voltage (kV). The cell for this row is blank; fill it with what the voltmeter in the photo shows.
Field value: 68 kV
